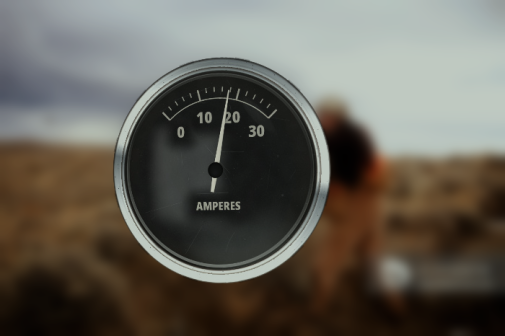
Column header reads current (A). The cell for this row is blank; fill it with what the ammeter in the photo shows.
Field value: 18 A
